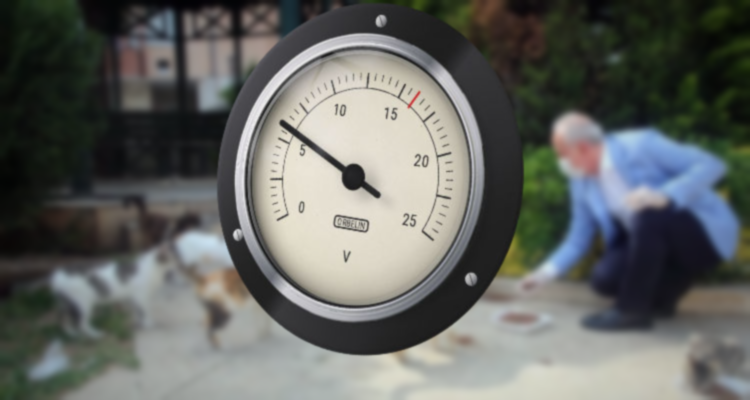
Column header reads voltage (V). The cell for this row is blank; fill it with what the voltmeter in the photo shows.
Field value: 6 V
